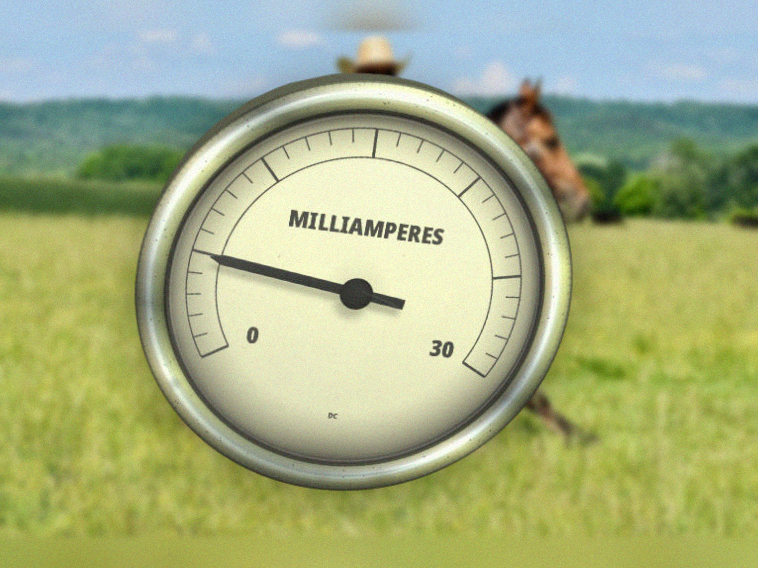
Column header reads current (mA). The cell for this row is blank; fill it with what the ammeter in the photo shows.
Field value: 5 mA
